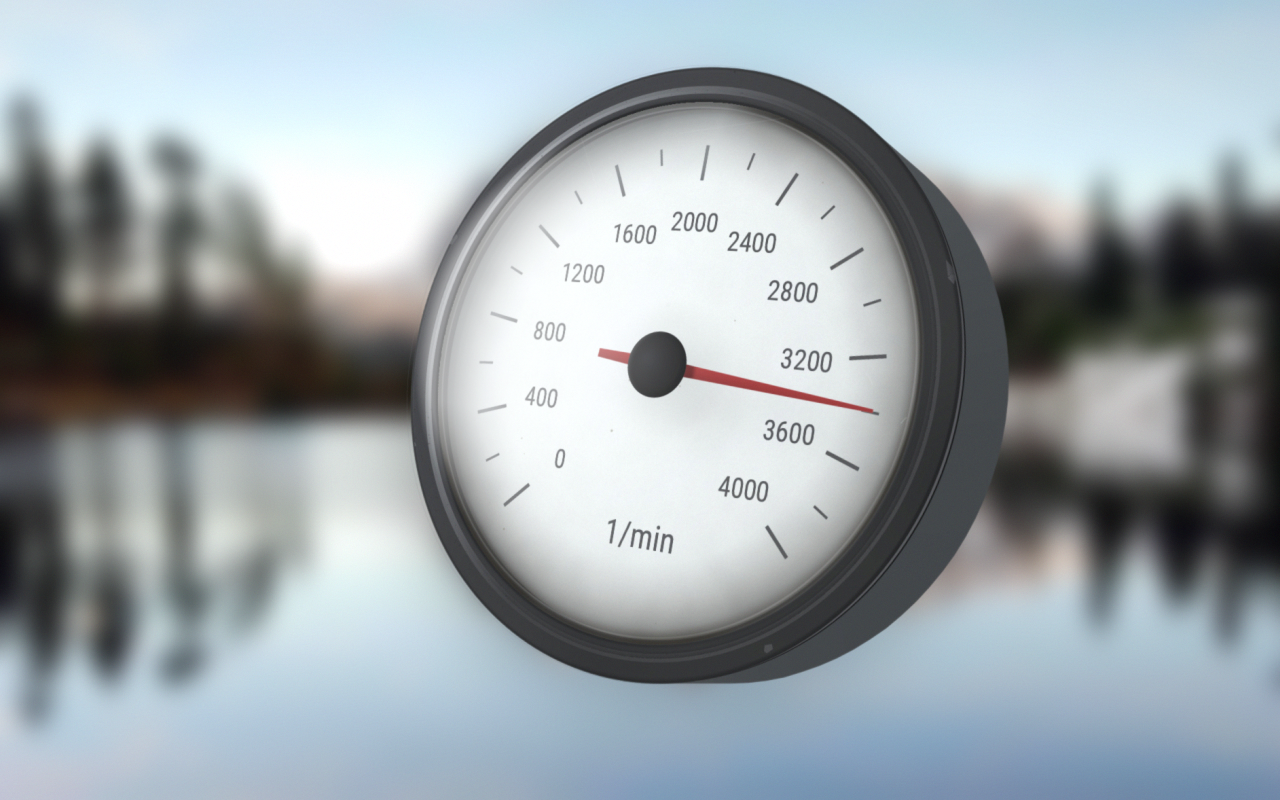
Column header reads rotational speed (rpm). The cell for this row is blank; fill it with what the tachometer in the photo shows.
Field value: 3400 rpm
